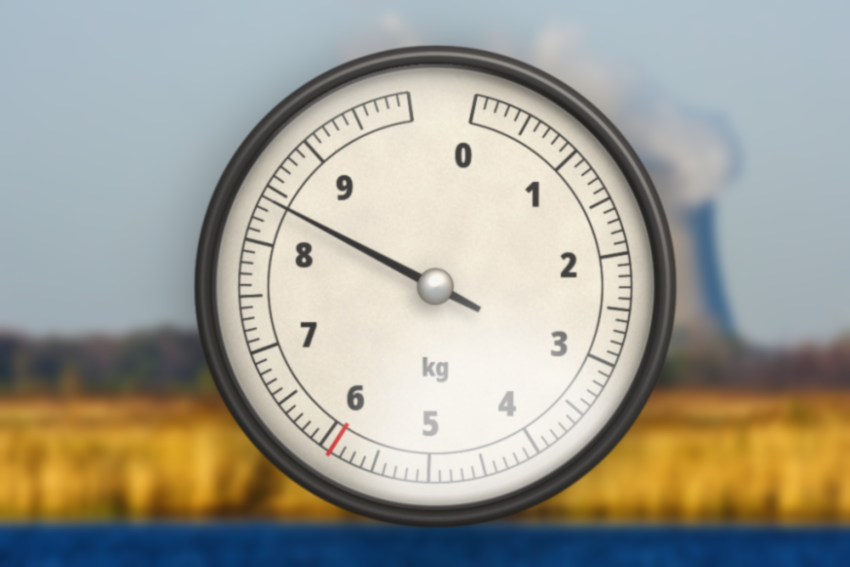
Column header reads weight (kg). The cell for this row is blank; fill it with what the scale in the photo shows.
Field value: 8.4 kg
